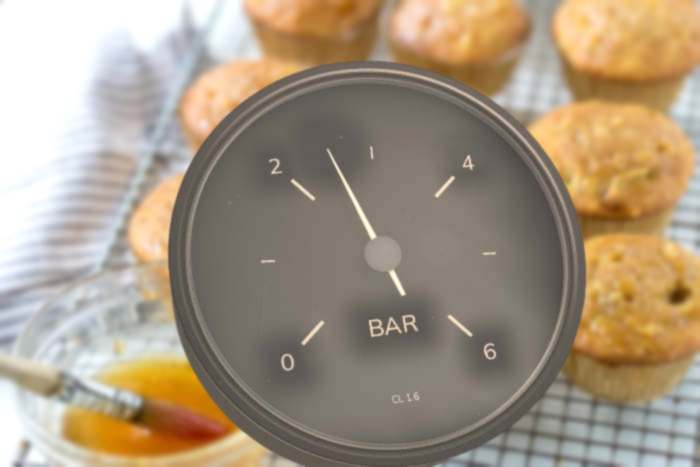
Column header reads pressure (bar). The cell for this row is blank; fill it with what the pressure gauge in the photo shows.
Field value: 2.5 bar
